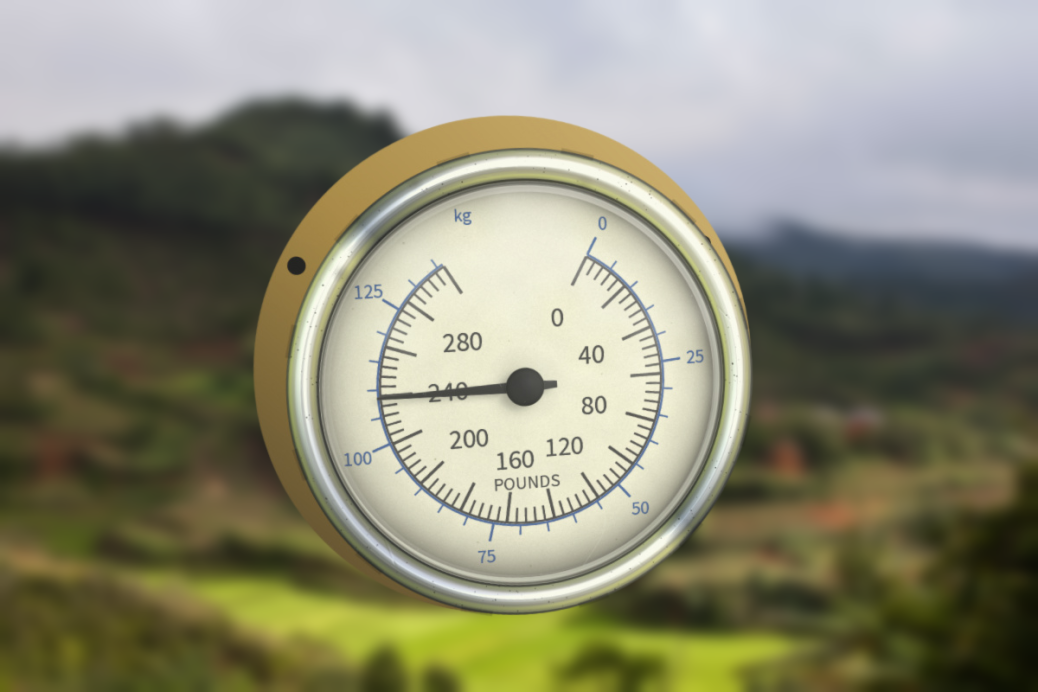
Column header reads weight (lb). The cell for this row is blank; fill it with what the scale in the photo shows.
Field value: 240 lb
